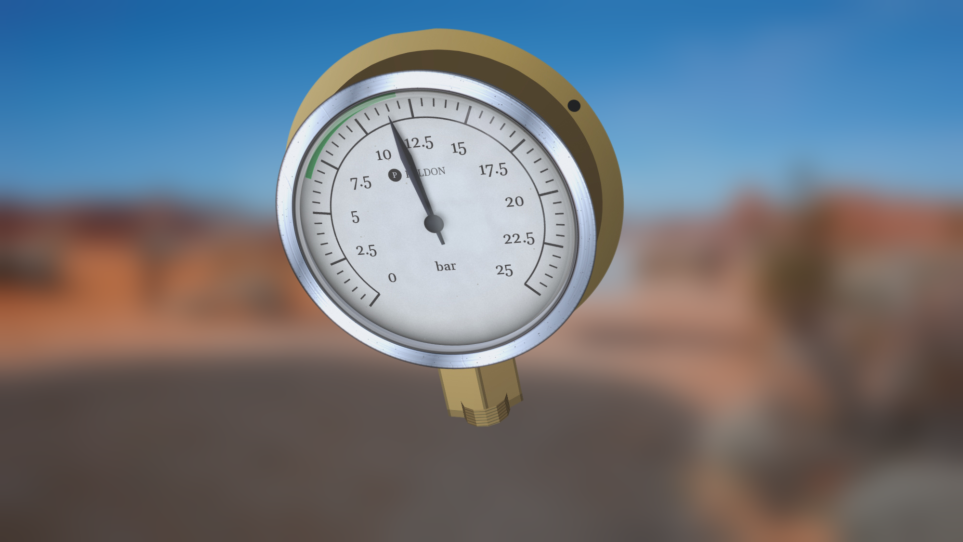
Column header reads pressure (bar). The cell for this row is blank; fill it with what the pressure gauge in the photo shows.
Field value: 11.5 bar
